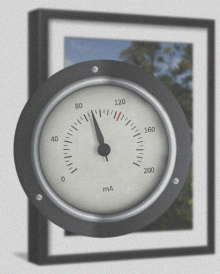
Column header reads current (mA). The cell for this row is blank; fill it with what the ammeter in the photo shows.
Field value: 90 mA
